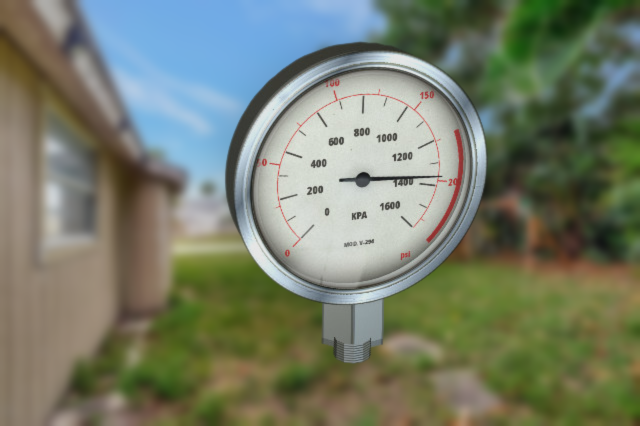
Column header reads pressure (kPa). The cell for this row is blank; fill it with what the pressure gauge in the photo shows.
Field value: 1350 kPa
